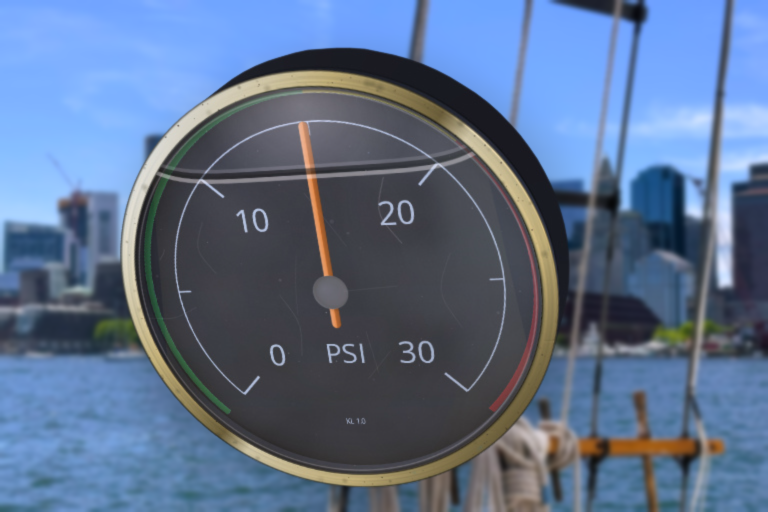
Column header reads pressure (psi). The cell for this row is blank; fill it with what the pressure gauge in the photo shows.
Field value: 15 psi
